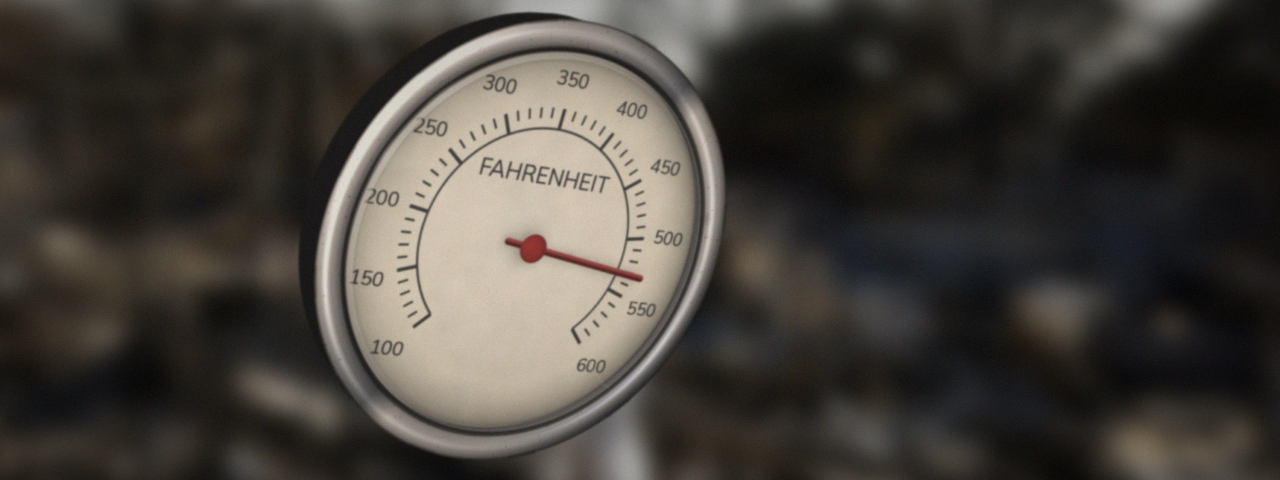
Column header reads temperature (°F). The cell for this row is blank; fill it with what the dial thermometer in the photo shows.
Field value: 530 °F
